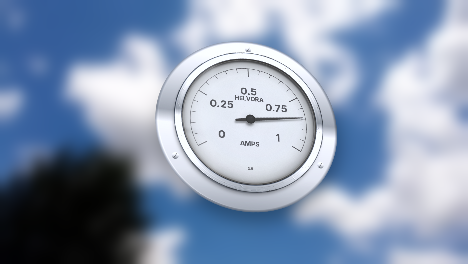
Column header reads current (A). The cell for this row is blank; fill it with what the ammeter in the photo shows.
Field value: 0.85 A
